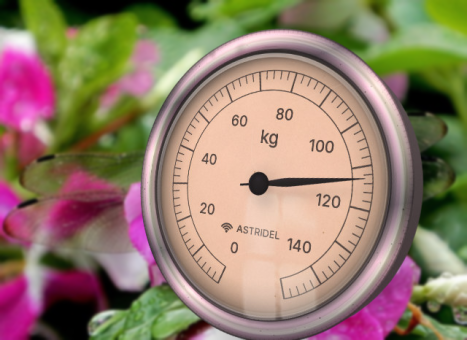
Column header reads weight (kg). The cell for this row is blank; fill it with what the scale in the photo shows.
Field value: 113 kg
